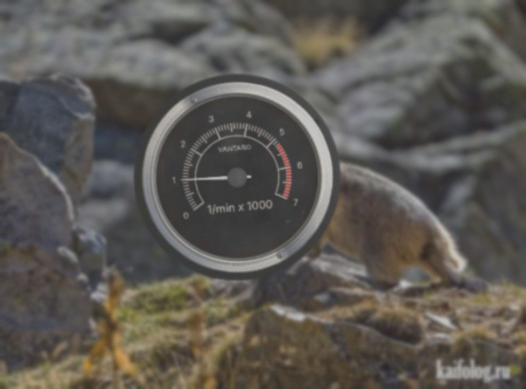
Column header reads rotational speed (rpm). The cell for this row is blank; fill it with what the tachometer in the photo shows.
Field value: 1000 rpm
